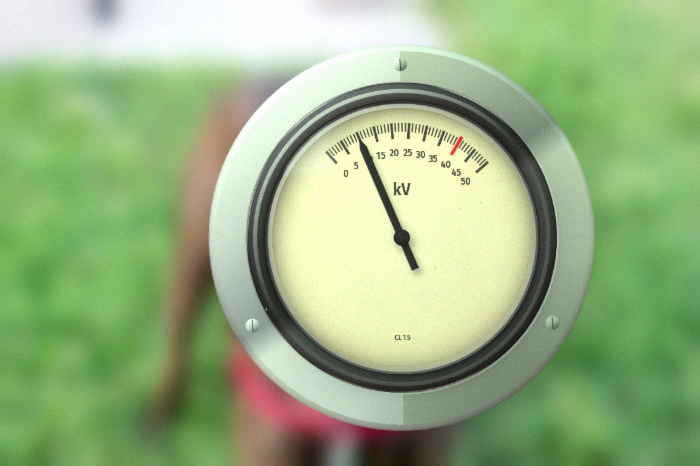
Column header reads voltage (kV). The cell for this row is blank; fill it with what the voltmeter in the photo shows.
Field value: 10 kV
